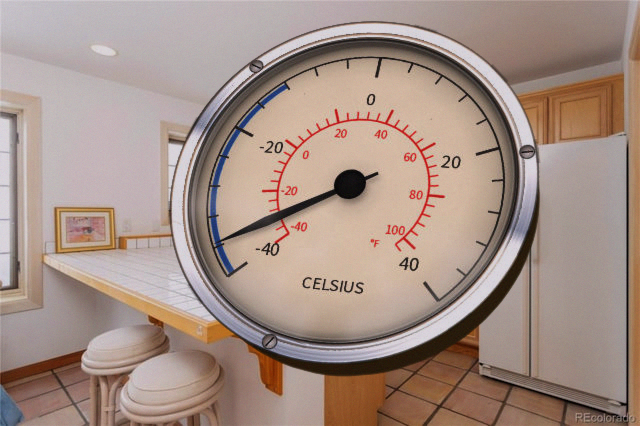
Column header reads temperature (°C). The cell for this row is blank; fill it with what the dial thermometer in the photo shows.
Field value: -36 °C
